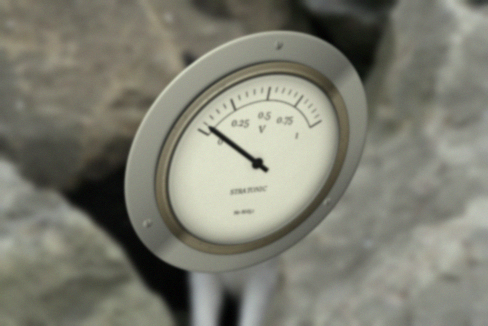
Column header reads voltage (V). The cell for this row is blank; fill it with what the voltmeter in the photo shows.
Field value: 0.05 V
